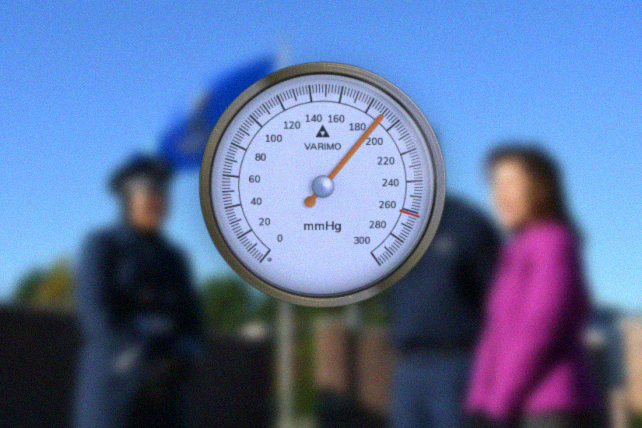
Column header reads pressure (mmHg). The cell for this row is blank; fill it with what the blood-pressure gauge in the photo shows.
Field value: 190 mmHg
